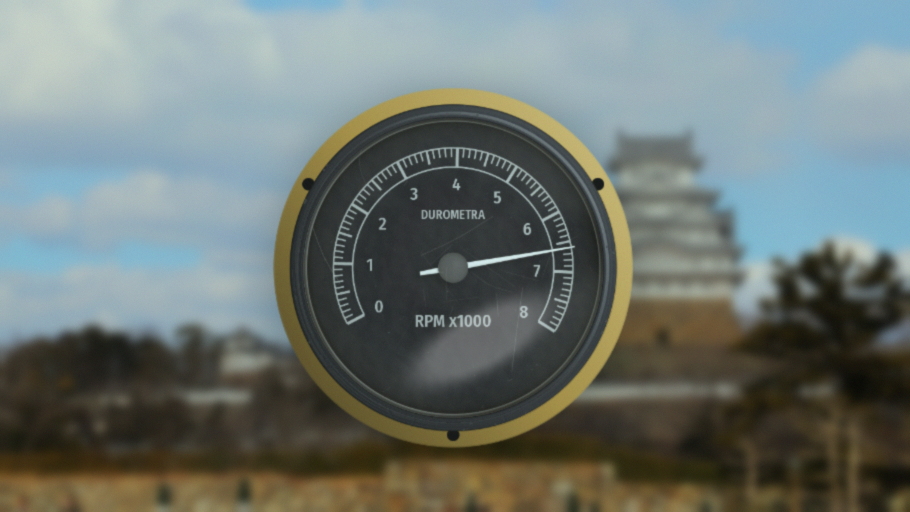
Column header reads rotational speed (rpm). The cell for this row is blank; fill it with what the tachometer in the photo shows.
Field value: 6600 rpm
